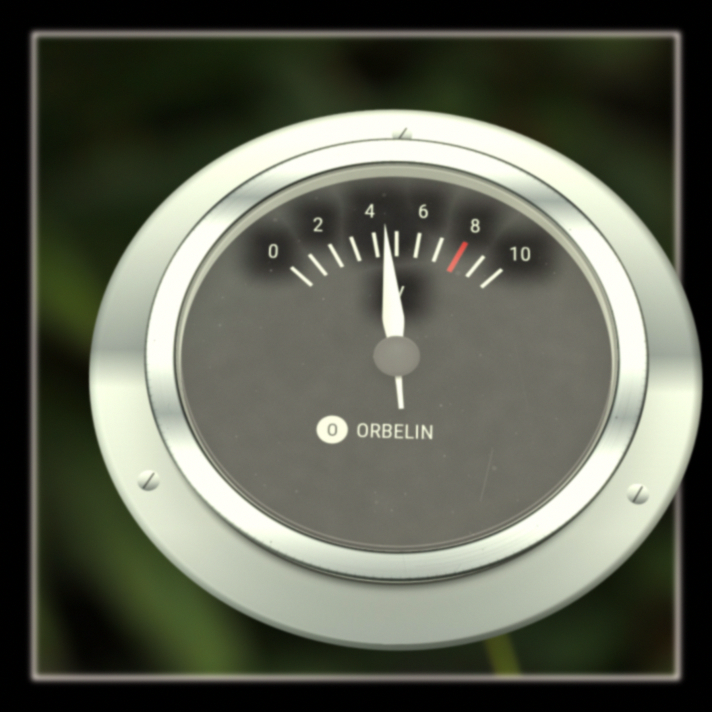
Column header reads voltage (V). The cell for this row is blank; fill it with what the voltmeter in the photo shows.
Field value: 4.5 V
